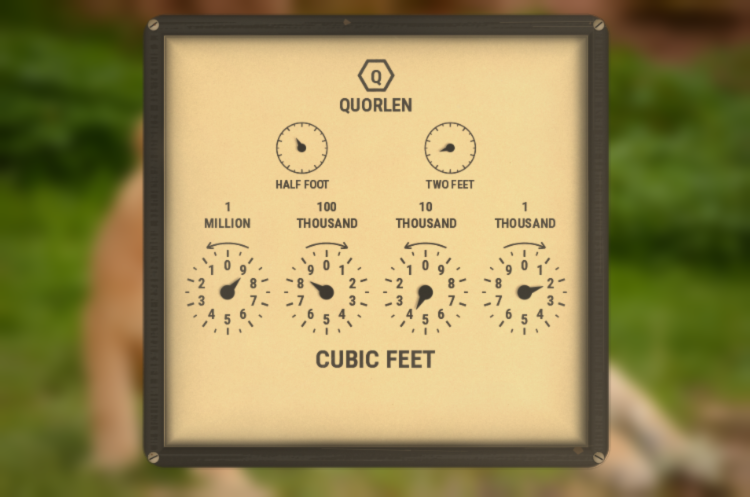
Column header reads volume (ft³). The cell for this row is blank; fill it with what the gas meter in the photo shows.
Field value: 884200 ft³
